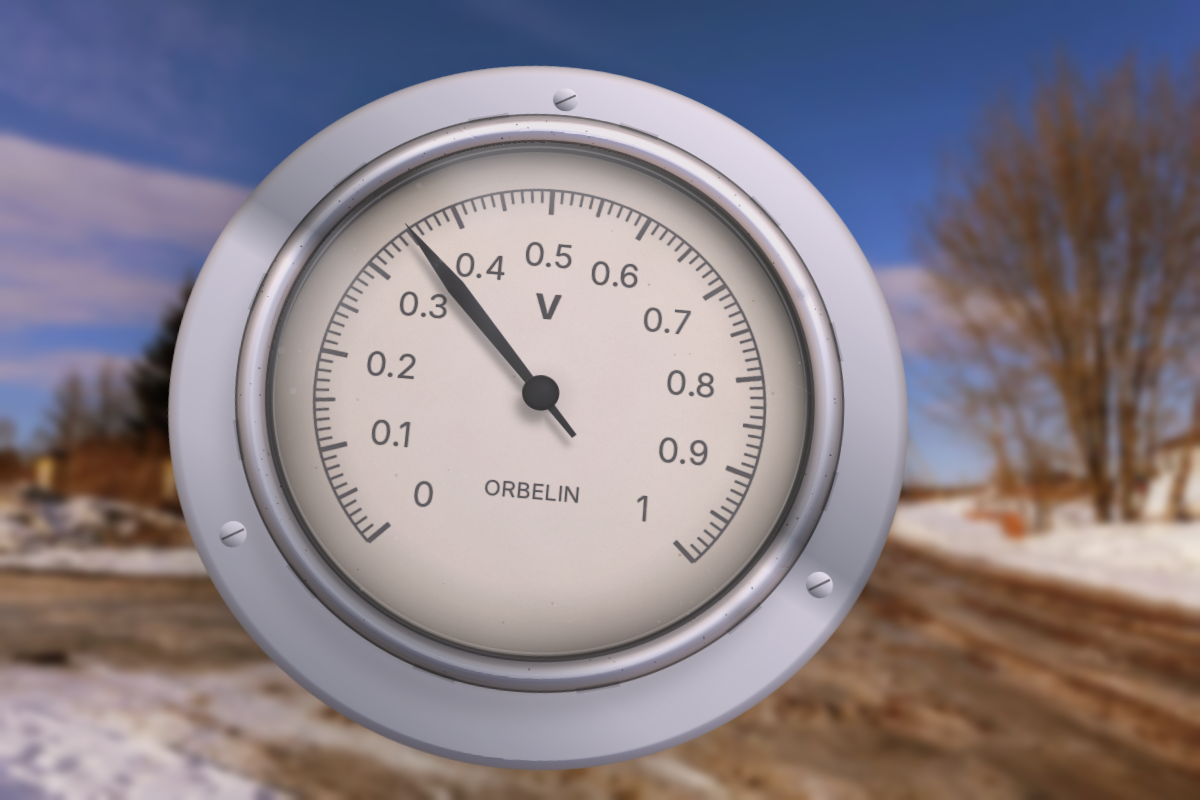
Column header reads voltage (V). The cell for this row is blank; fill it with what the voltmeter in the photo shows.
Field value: 0.35 V
